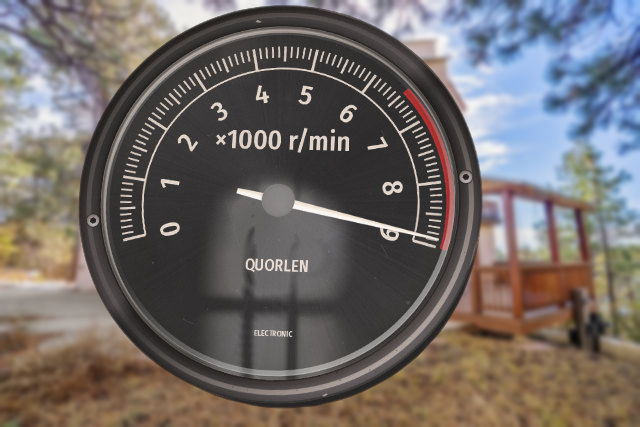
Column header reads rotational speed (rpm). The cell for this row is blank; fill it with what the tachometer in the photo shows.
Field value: 8900 rpm
